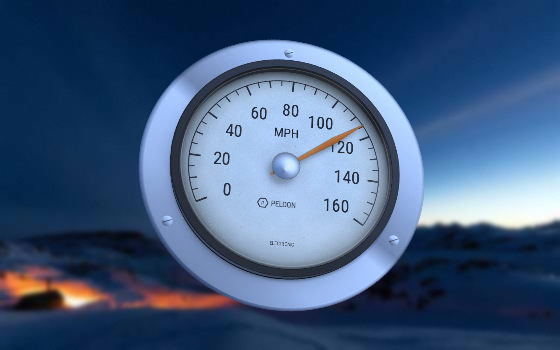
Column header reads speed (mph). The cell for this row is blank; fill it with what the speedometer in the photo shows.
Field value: 115 mph
